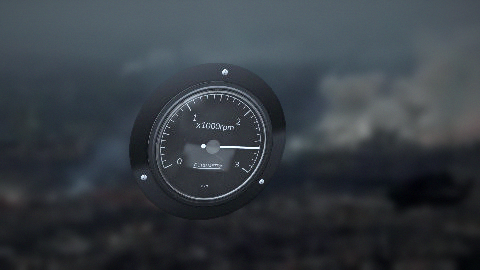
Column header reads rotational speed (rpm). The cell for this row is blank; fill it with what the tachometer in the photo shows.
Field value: 2600 rpm
